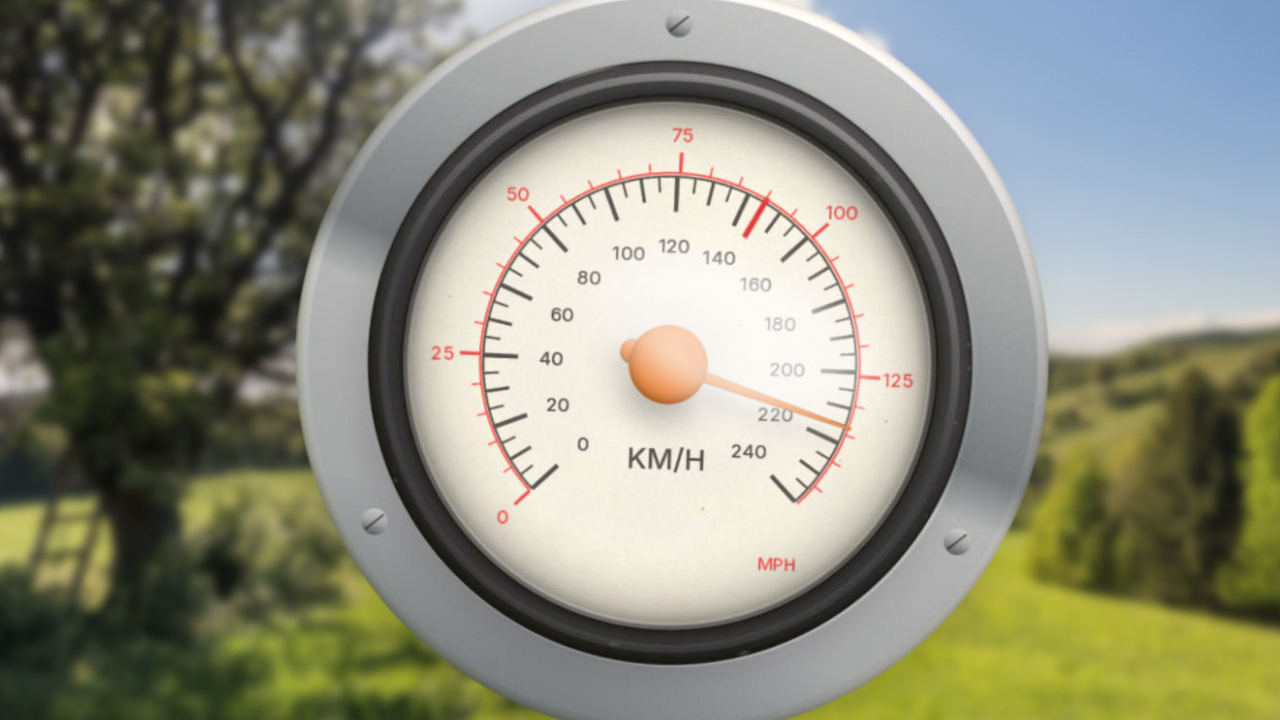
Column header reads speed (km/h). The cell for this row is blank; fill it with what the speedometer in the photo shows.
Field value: 215 km/h
